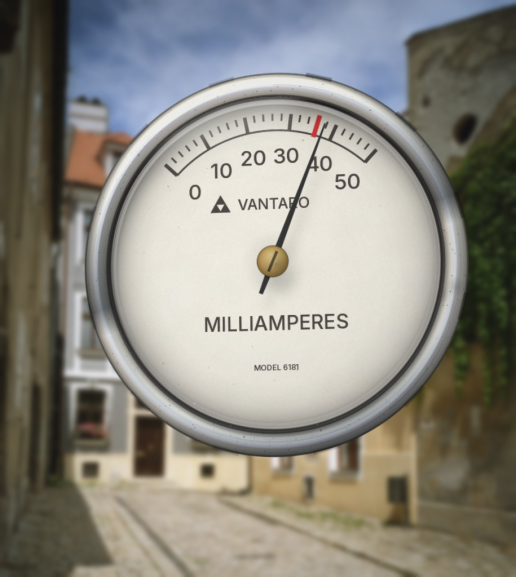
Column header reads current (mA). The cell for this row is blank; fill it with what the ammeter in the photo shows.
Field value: 38 mA
